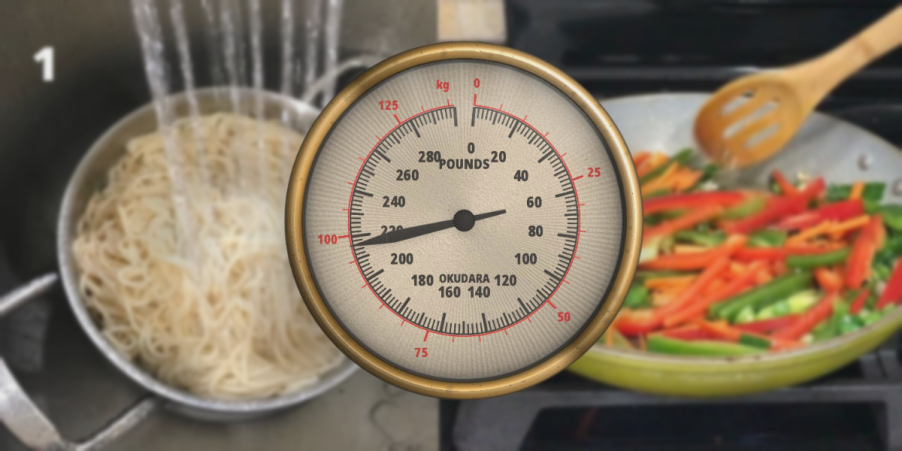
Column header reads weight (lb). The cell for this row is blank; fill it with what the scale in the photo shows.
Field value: 216 lb
